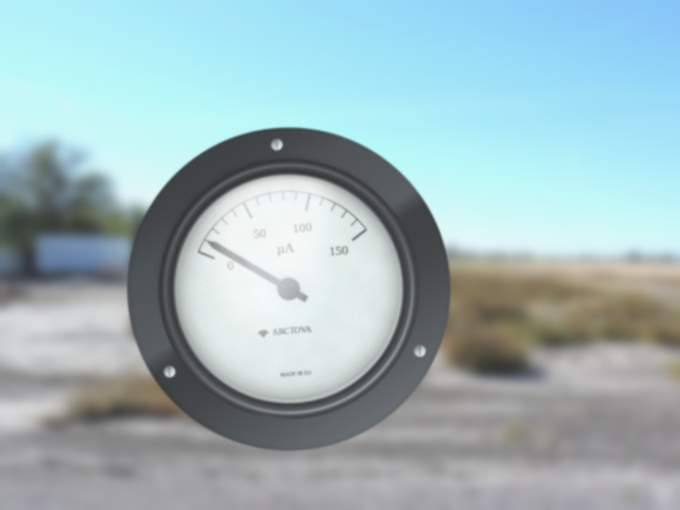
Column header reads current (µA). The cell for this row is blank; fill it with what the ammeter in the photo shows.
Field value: 10 µA
